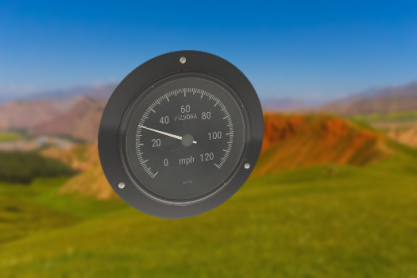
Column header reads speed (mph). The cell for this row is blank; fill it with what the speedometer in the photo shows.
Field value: 30 mph
